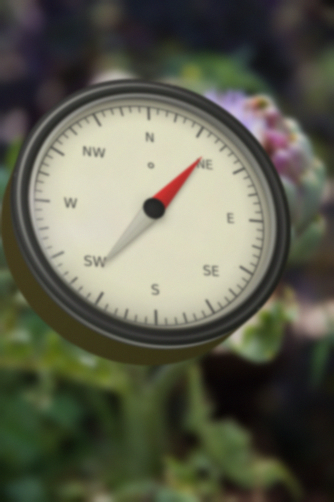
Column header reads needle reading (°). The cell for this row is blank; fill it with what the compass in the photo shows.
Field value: 40 °
